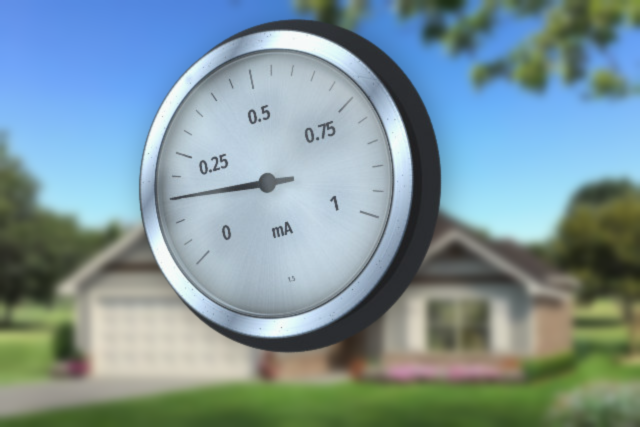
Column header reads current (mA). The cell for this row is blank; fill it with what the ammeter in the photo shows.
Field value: 0.15 mA
